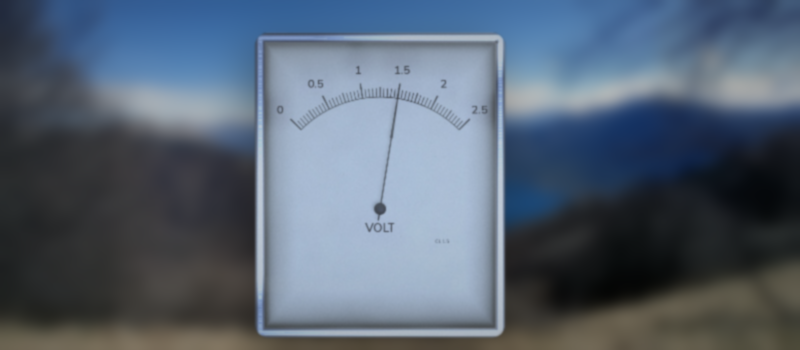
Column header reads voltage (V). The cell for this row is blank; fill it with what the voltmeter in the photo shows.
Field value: 1.5 V
